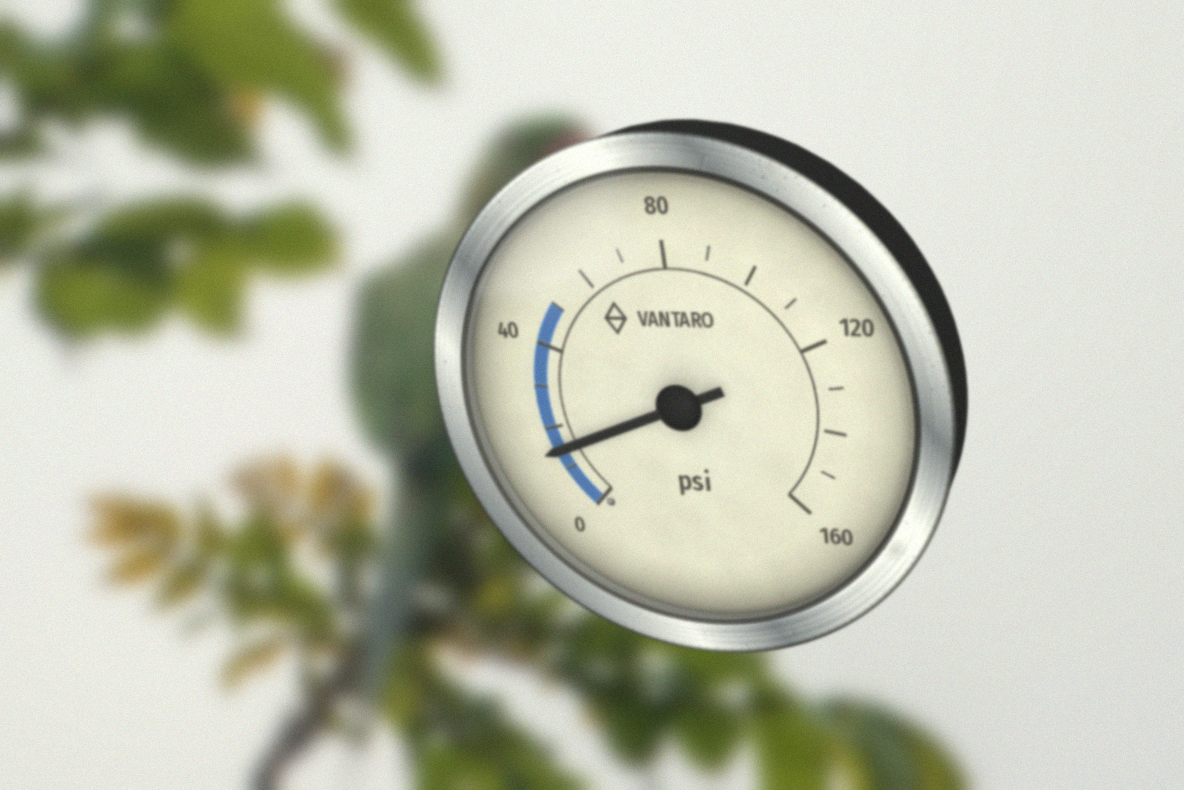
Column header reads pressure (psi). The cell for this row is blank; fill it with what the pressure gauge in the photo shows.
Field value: 15 psi
